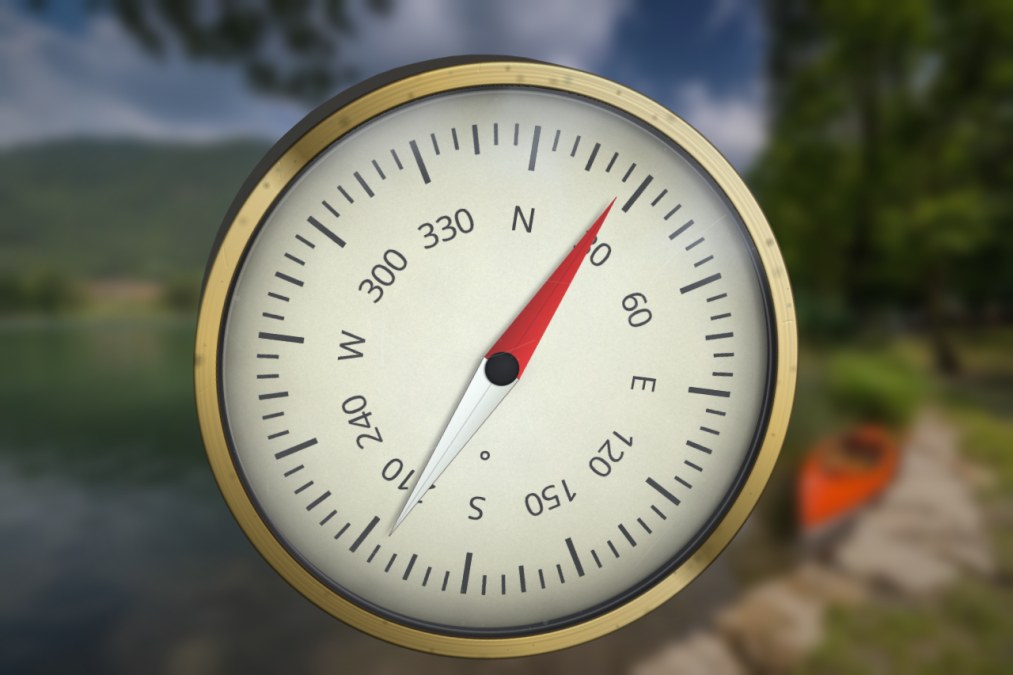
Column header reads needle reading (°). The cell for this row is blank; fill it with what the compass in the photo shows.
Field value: 25 °
